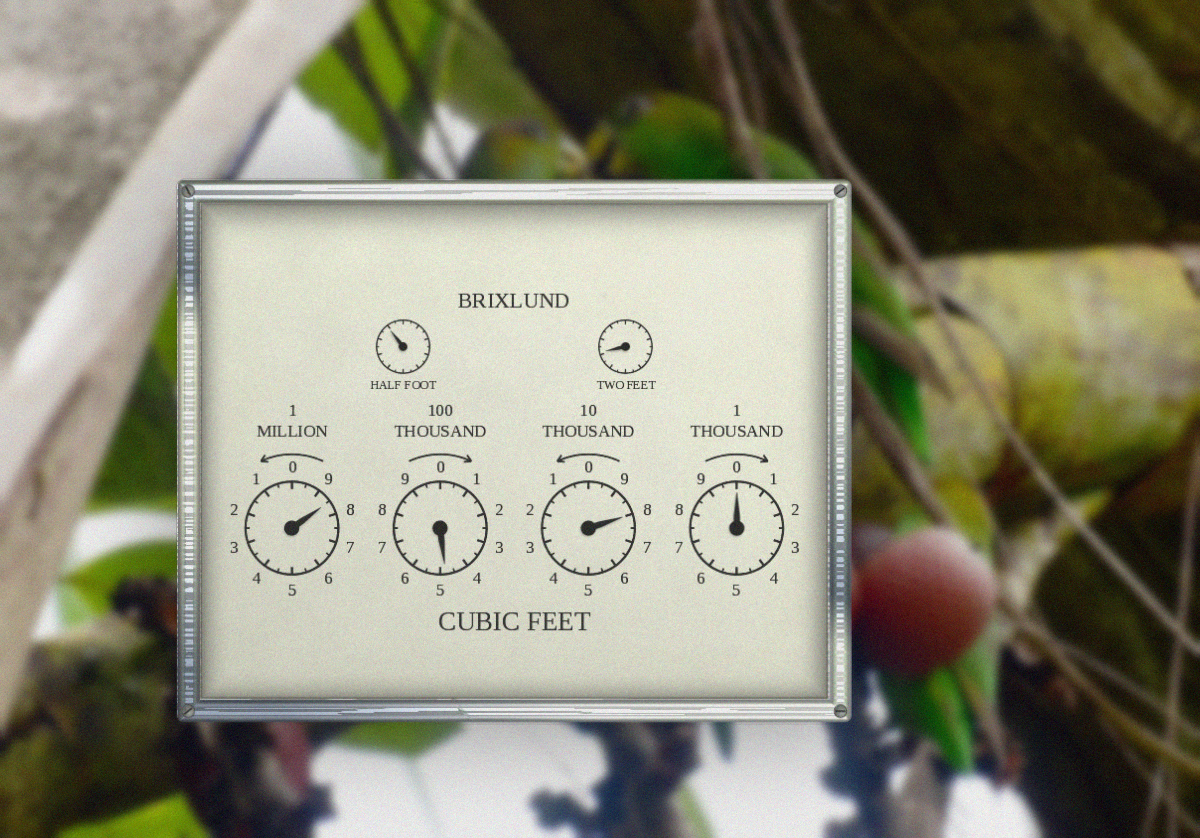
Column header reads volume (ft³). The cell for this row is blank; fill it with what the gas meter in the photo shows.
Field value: 848000 ft³
